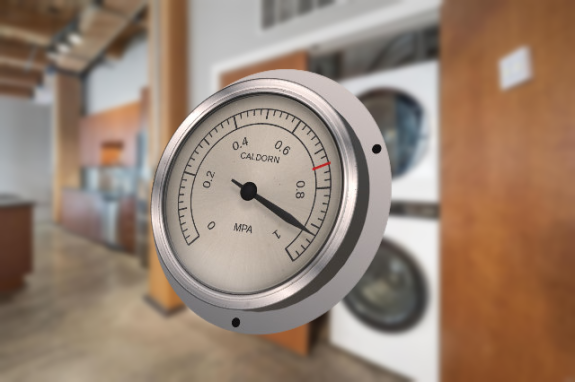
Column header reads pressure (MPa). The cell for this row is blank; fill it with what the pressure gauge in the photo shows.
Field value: 0.92 MPa
